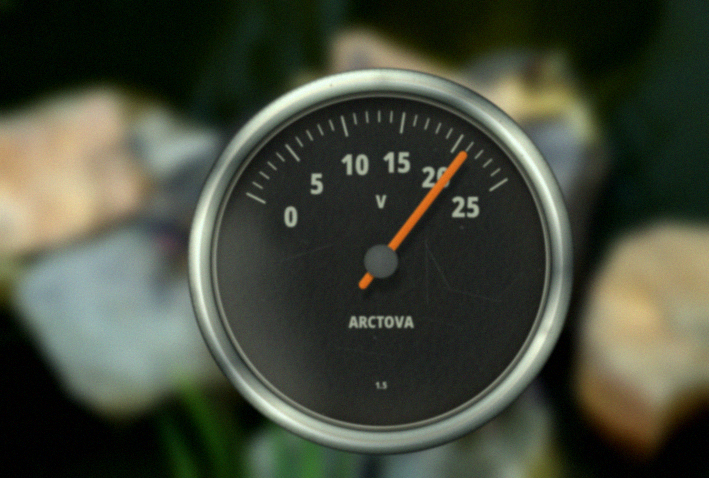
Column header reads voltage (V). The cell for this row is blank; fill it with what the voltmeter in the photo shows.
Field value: 21 V
